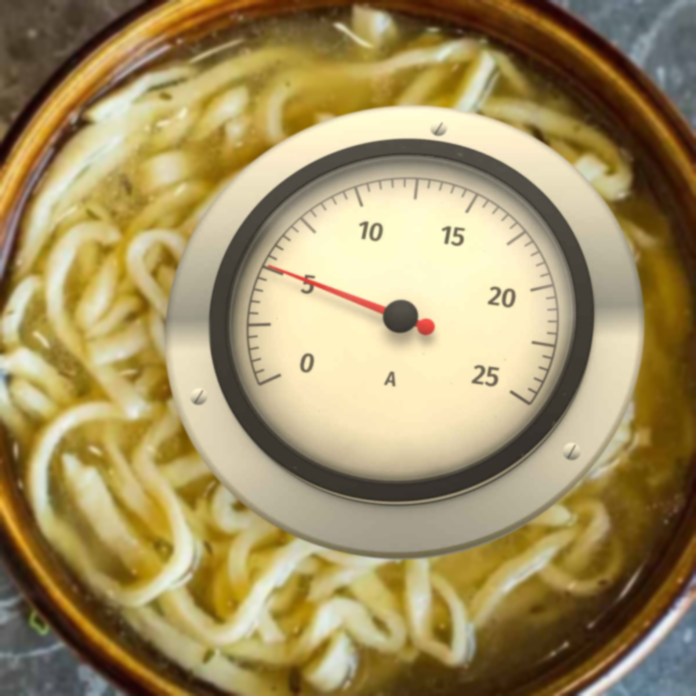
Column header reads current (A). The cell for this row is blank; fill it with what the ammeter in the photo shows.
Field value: 5 A
